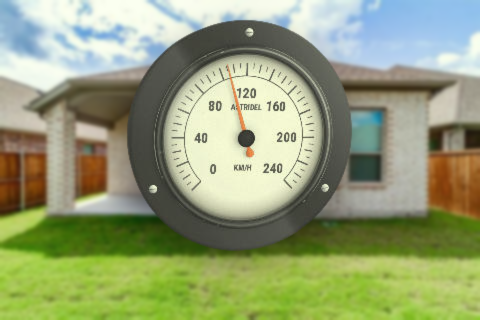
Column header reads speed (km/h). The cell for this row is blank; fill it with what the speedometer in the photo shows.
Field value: 105 km/h
